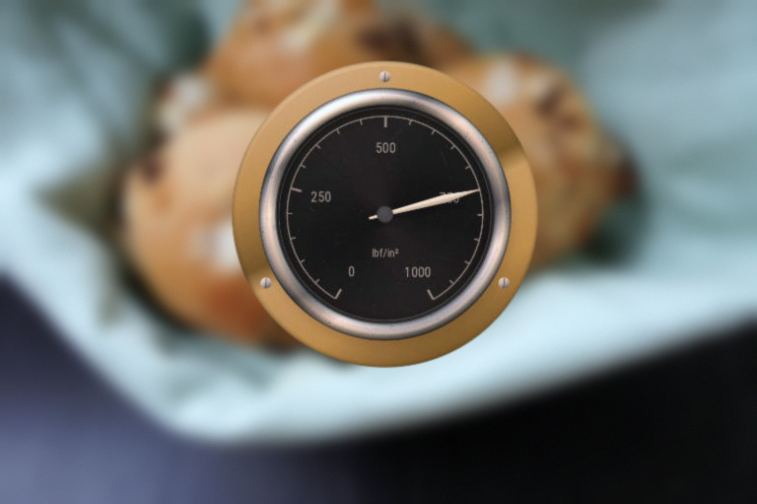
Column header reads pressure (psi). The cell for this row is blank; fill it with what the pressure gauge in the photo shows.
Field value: 750 psi
